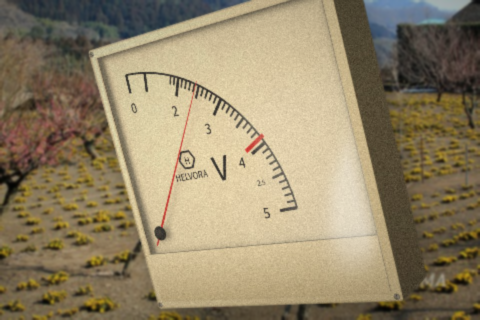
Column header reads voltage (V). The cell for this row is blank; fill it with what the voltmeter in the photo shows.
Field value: 2.5 V
